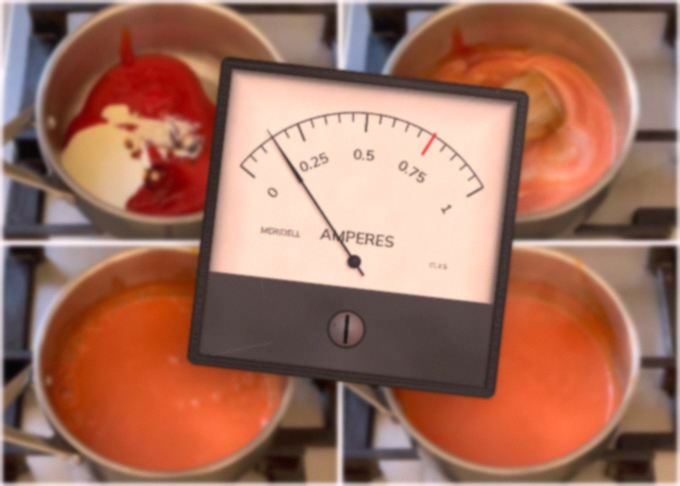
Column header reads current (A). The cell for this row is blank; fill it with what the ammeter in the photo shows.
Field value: 0.15 A
